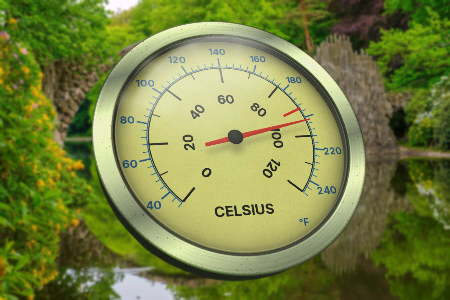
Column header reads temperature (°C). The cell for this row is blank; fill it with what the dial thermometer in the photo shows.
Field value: 95 °C
